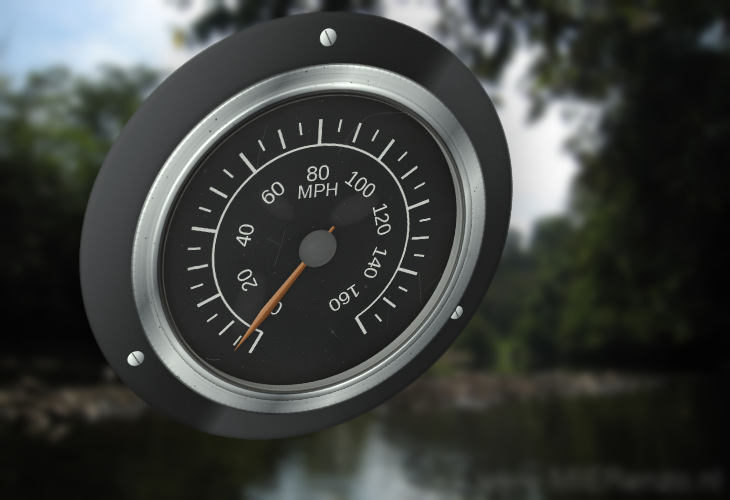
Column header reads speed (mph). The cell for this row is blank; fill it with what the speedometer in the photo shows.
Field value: 5 mph
